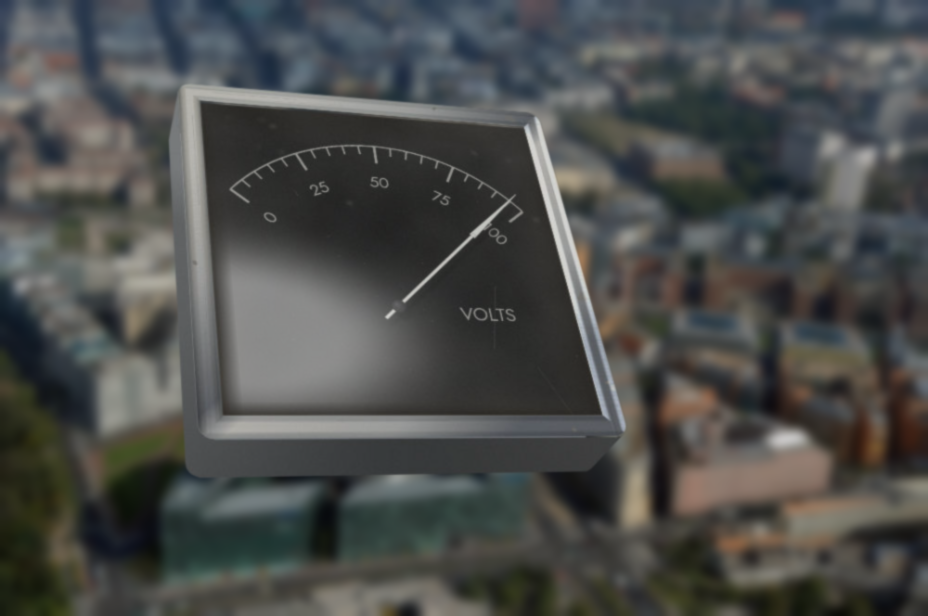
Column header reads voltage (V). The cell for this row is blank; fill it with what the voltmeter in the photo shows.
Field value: 95 V
